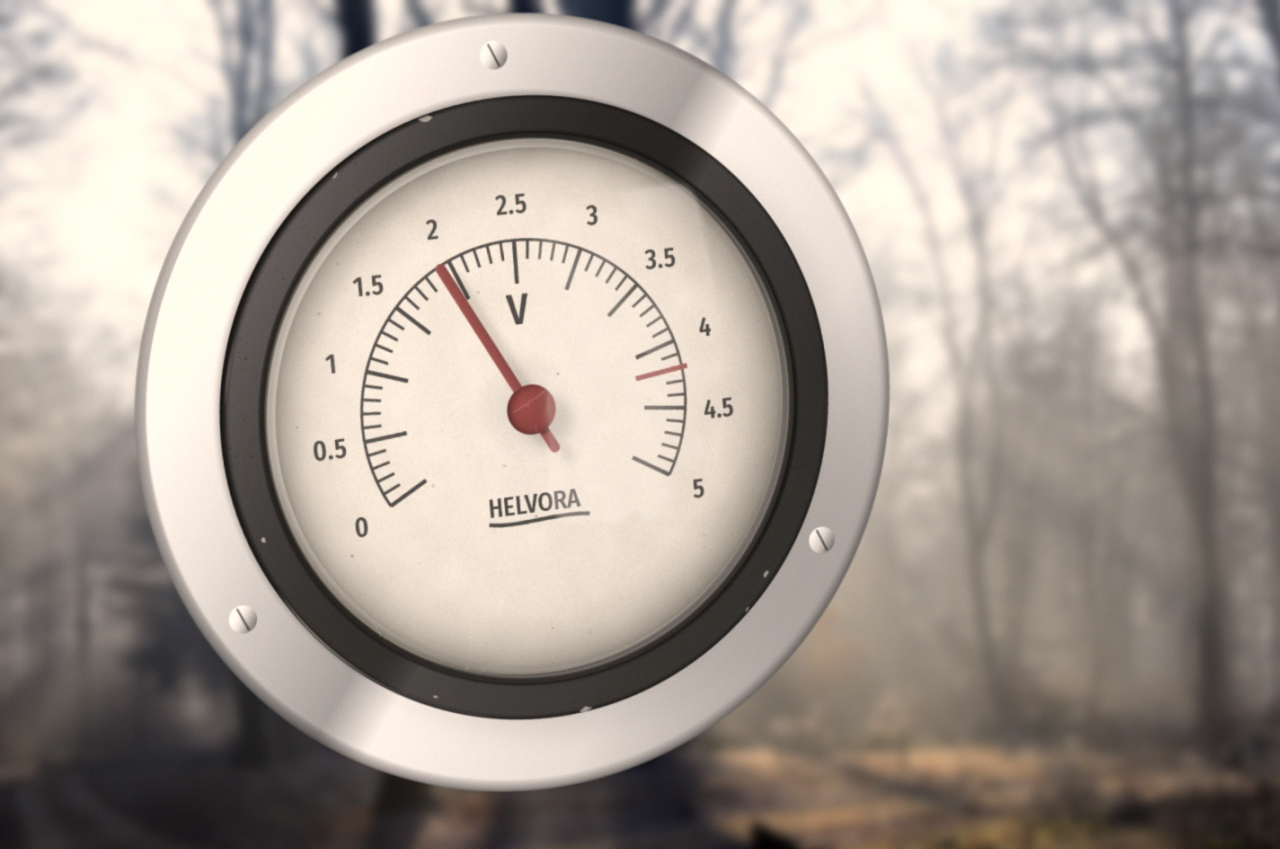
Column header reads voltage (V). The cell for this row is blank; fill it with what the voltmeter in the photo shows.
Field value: 1.9 V
